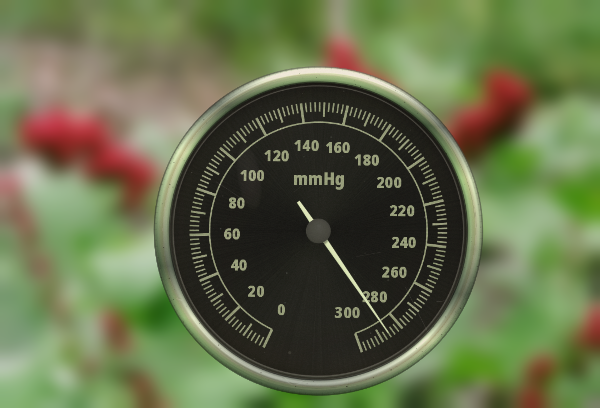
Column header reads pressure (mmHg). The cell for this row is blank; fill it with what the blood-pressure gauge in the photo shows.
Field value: 286 mmHg
